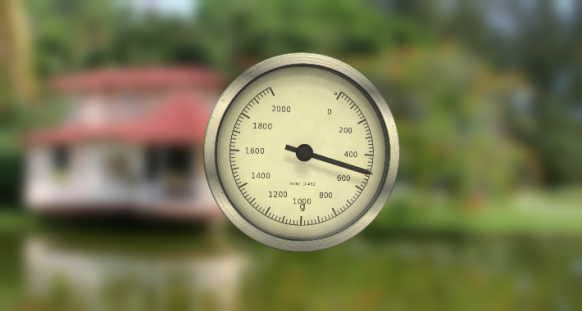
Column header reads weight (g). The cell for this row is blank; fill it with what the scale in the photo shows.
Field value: 500 g
